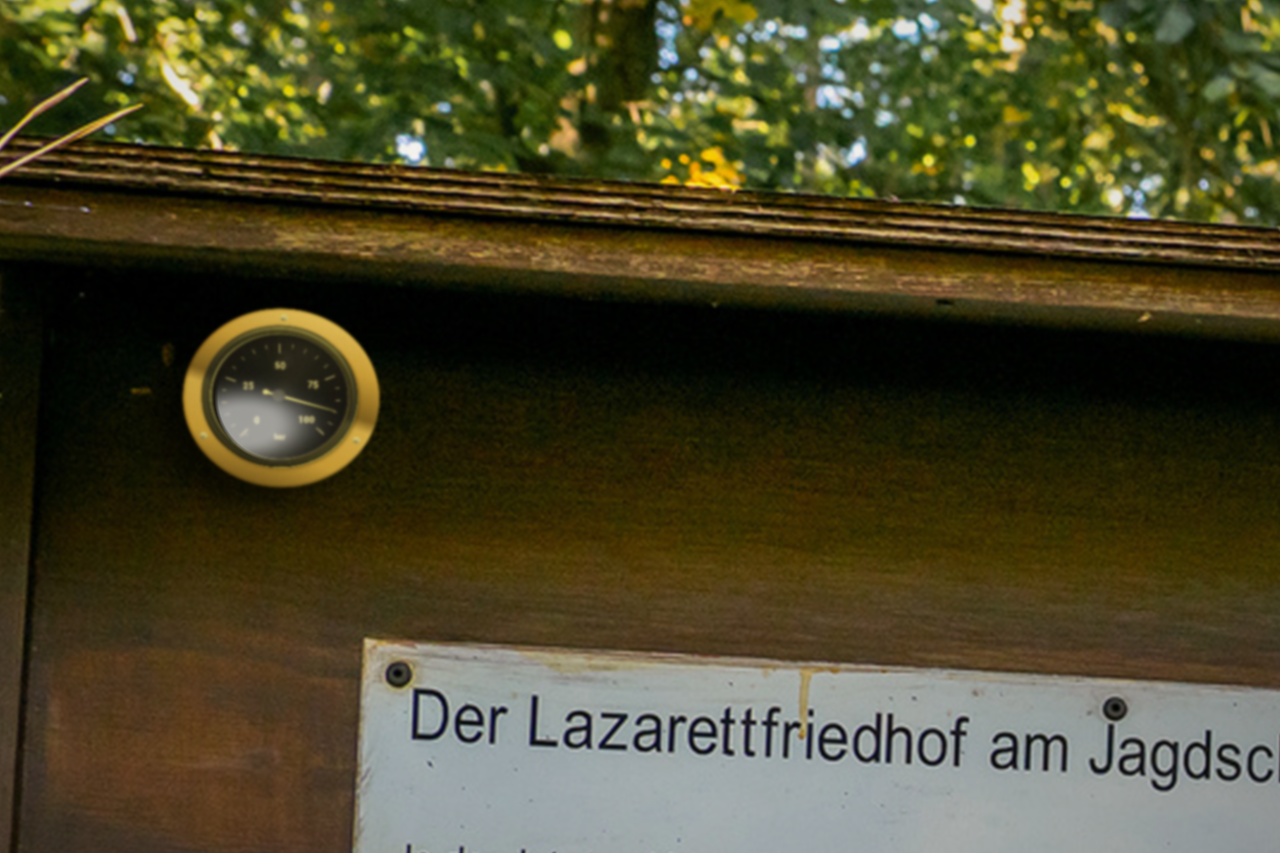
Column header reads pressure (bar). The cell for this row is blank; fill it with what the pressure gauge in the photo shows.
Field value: 90 bar
